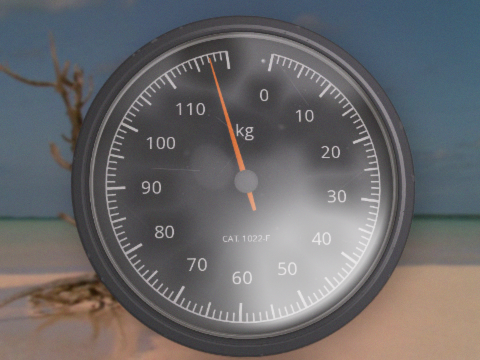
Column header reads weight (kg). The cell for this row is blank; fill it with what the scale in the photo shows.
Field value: 117 kg
